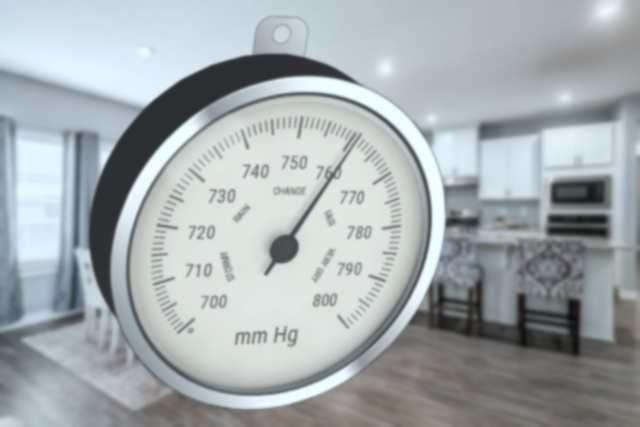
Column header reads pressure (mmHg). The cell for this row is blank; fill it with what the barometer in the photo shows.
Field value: 760 mmHg
